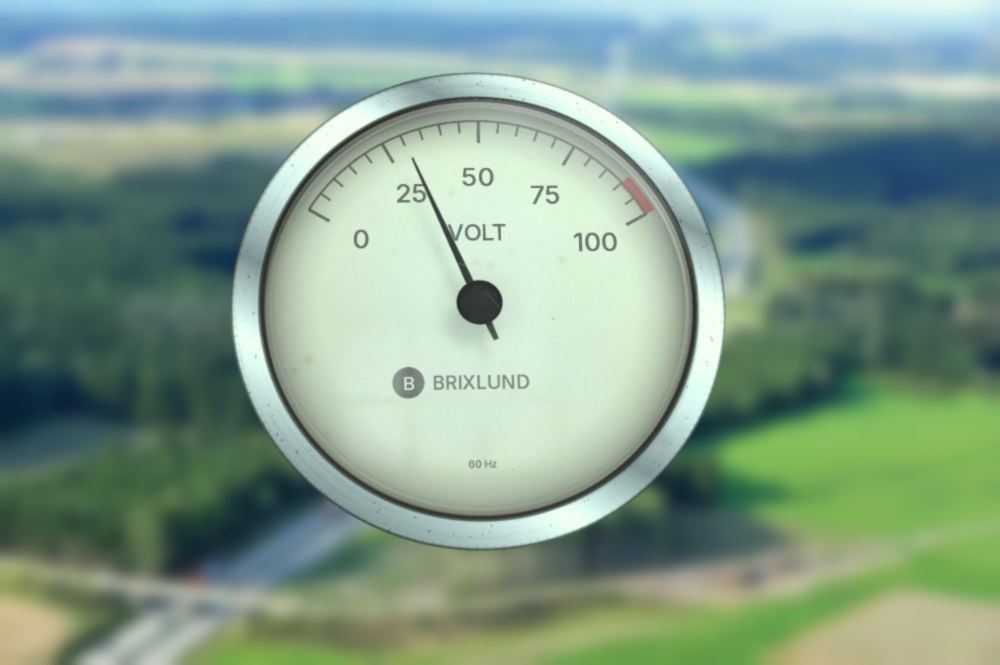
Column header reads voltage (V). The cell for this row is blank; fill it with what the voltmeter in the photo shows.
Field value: 30 V
